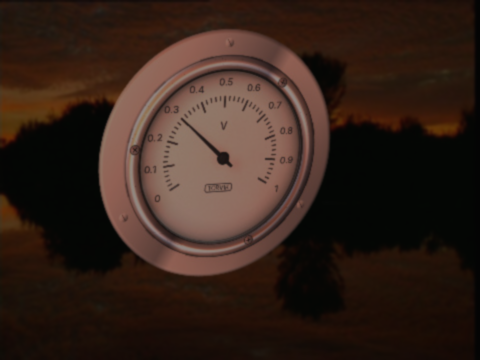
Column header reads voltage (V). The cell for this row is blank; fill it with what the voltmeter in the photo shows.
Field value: 0.3 V
